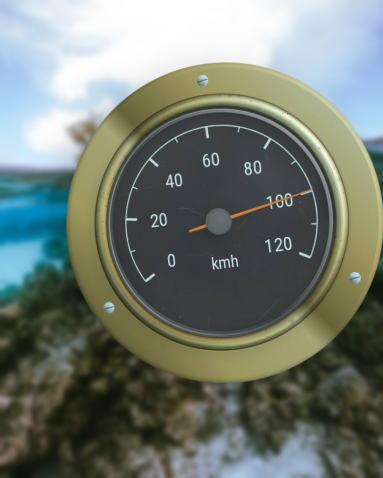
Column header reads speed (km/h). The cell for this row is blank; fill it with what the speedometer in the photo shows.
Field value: 100 km/h
